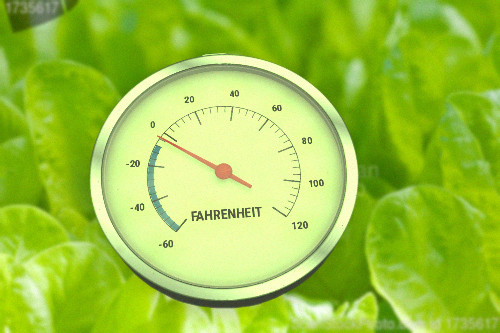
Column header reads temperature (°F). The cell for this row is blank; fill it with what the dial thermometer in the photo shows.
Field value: -4 °F
